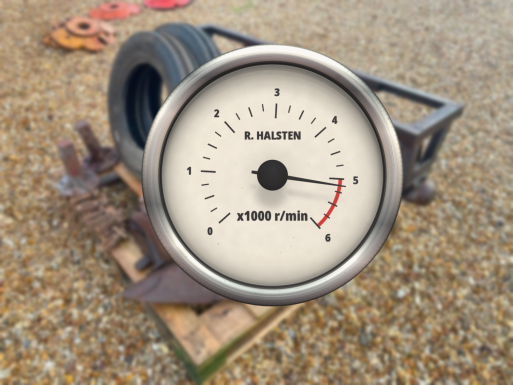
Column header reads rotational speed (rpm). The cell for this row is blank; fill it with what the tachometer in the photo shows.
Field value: 5125 rpm
